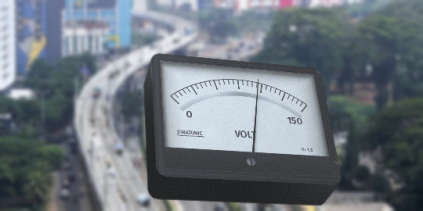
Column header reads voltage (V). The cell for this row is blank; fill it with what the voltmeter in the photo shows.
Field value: 95 V
